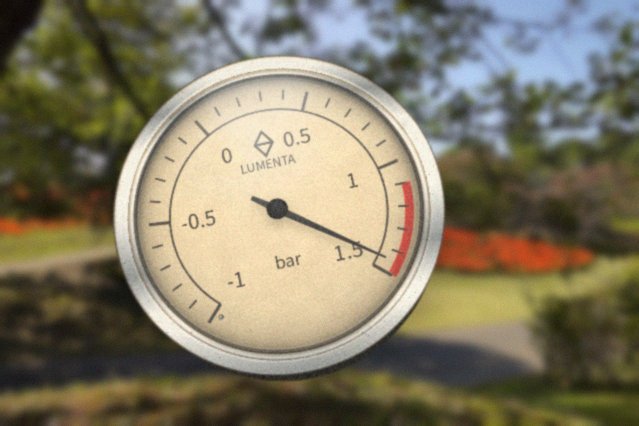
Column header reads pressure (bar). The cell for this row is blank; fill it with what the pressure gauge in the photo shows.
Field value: 1.45 bar
